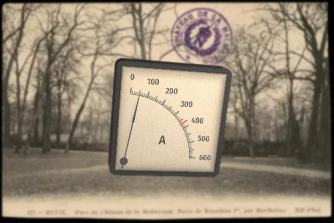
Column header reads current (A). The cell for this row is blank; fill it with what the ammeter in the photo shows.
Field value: 50 A
